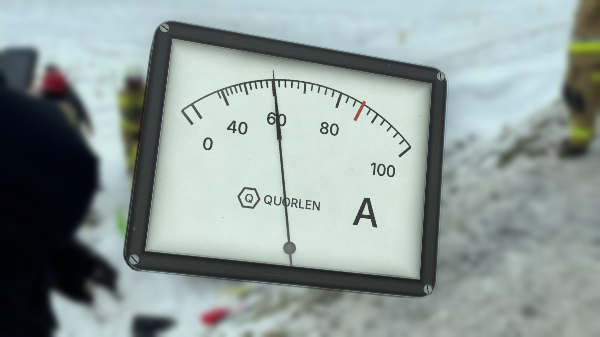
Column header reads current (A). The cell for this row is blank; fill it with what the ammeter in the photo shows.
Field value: 60 A
